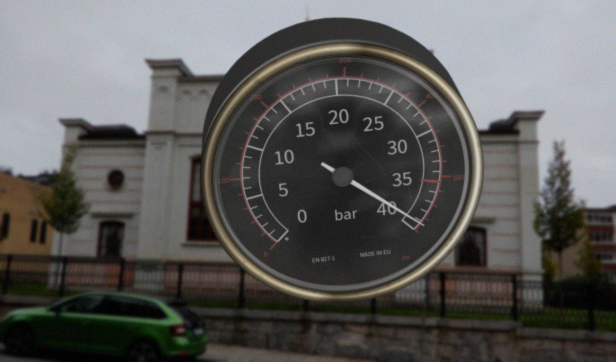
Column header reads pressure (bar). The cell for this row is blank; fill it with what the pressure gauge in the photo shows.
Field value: 39 bar
